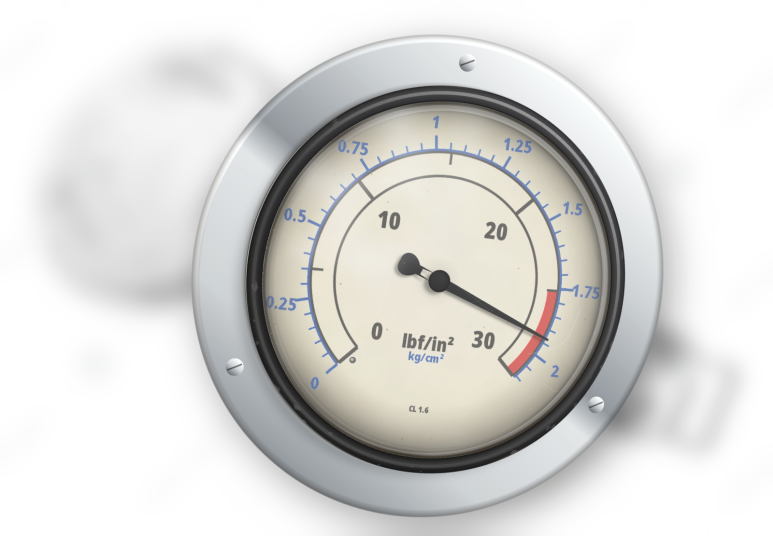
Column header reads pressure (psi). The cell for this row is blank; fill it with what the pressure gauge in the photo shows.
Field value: 27.5 psi
